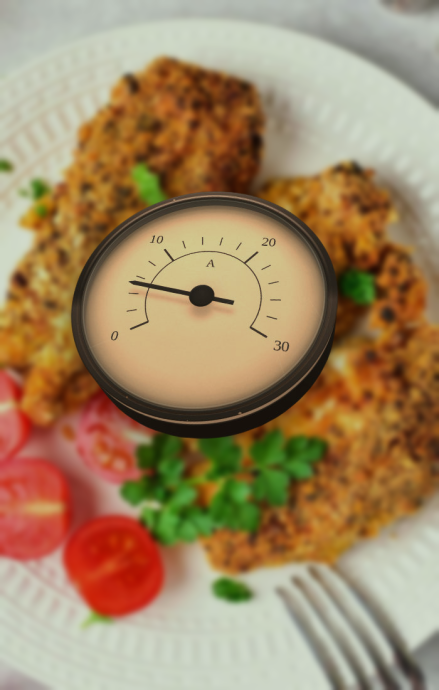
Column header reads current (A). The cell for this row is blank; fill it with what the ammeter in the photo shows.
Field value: 5 A
